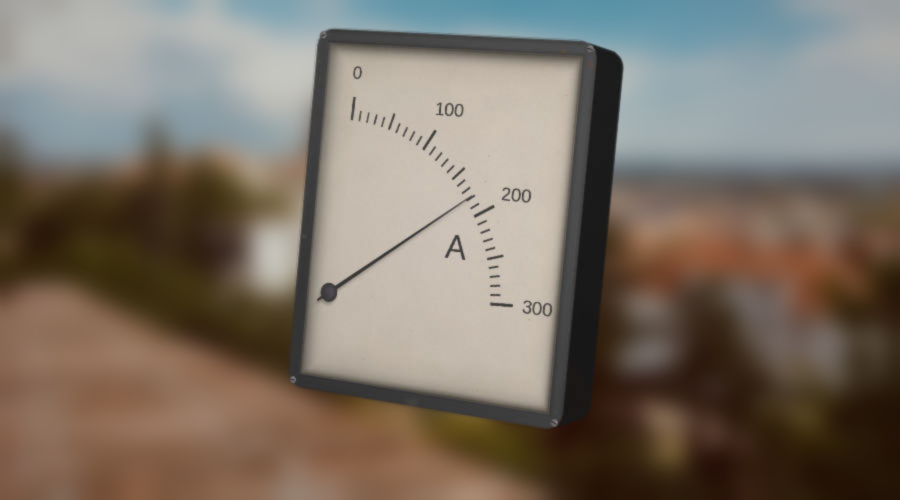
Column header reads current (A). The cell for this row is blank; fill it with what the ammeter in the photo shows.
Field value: 180 A
